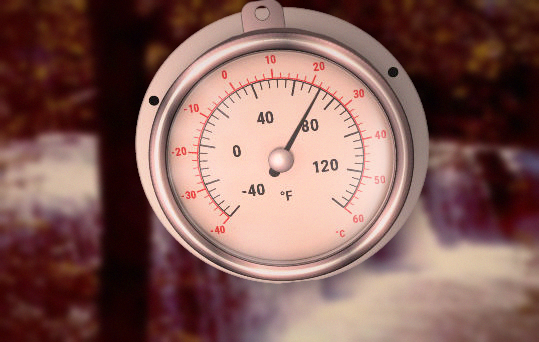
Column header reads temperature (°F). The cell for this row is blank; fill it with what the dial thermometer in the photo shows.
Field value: 72 °F
